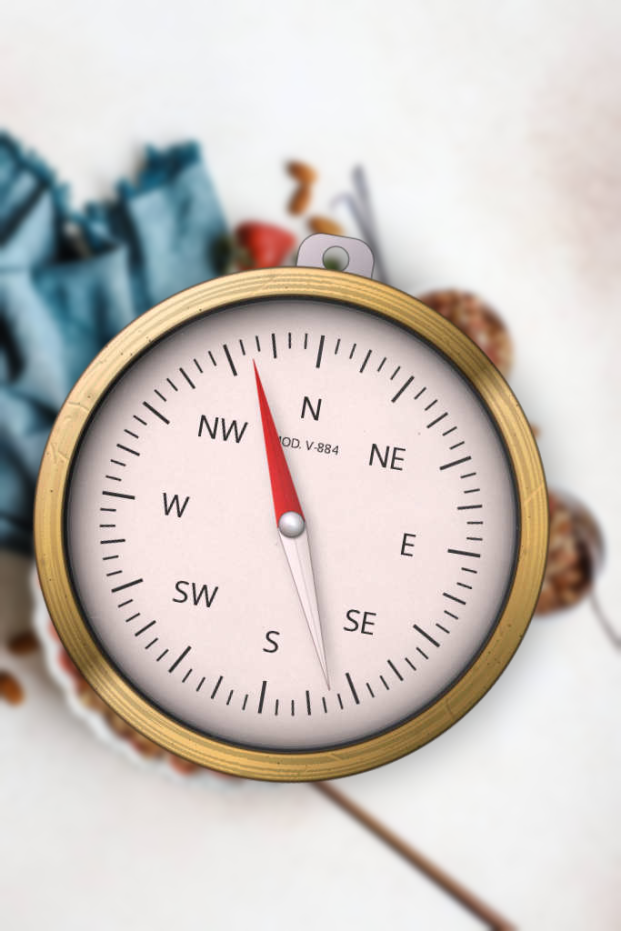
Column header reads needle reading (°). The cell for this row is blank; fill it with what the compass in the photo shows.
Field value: 337.5 °
